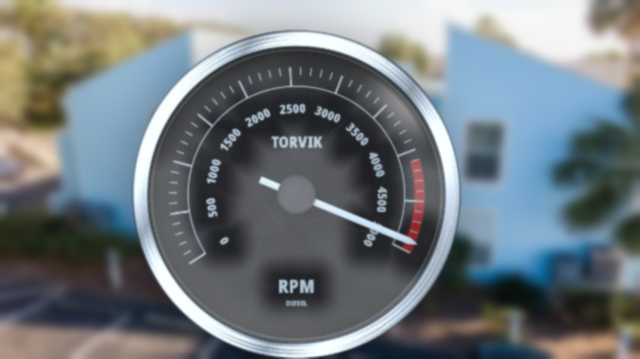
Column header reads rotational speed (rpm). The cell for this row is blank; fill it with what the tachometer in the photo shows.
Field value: 4900 rpm
